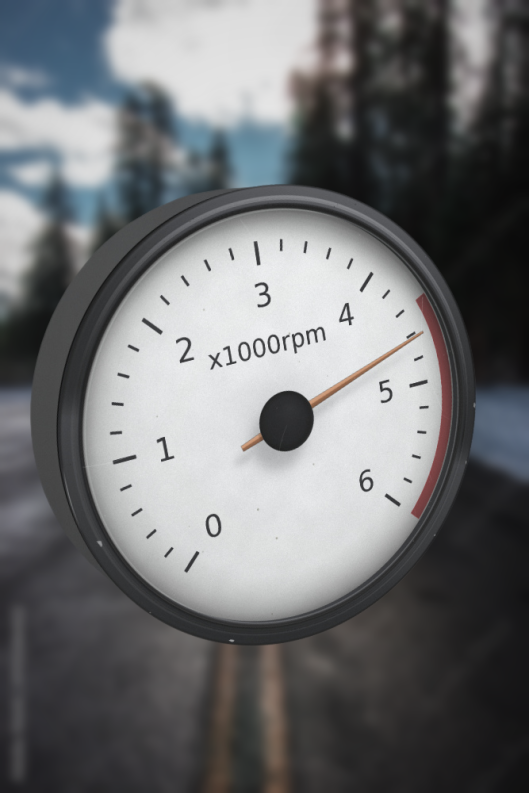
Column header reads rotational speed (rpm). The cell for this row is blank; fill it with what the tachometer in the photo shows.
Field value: 4600 rpm
